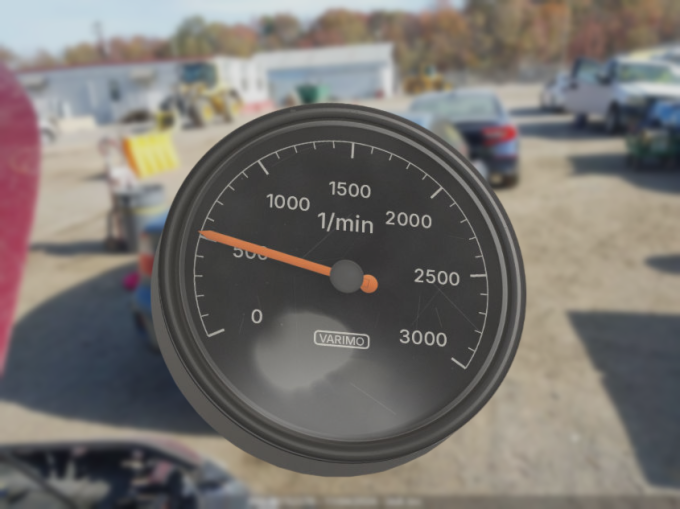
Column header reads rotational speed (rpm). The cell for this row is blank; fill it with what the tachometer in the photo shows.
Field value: 500 rpm
